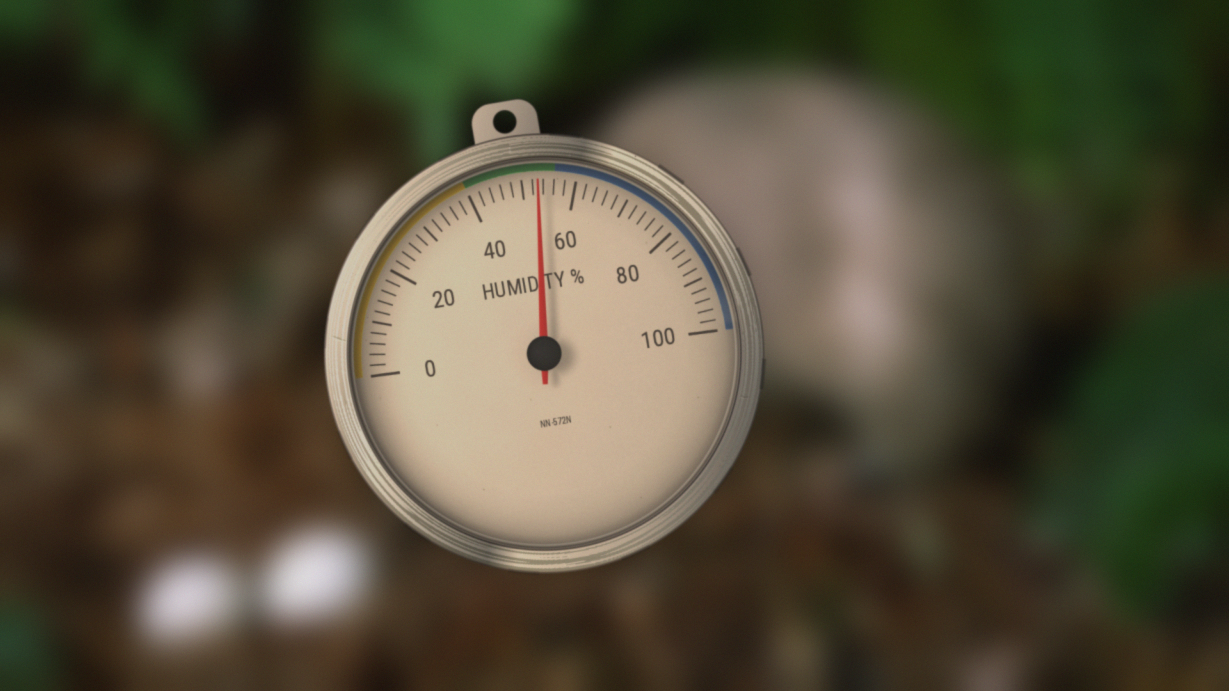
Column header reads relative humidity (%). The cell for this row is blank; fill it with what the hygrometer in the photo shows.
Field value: 53 %
